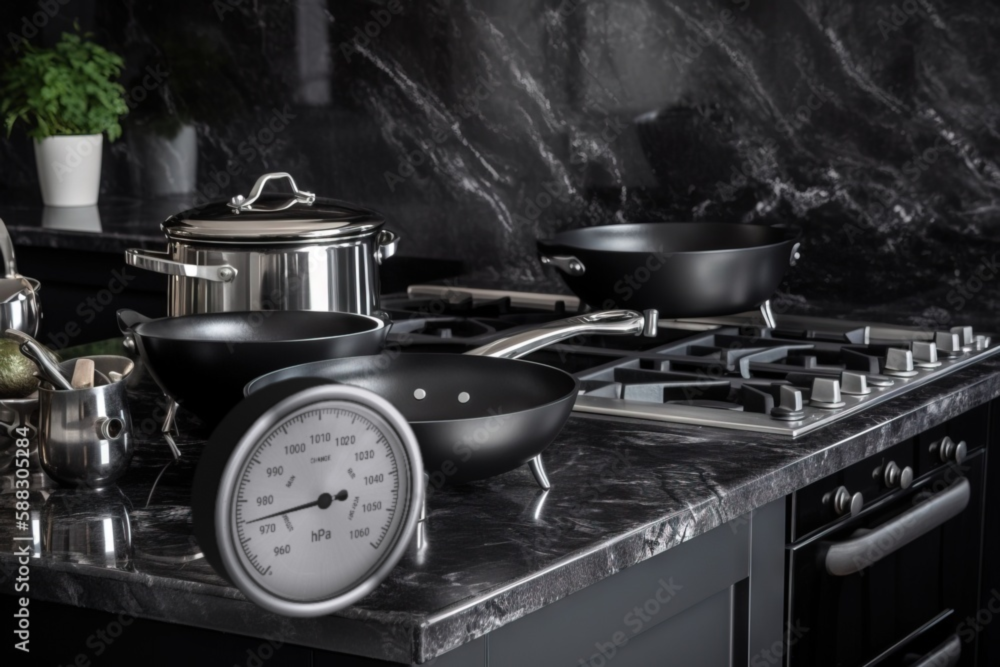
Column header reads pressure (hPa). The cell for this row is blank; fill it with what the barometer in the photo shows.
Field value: 975 hPa
